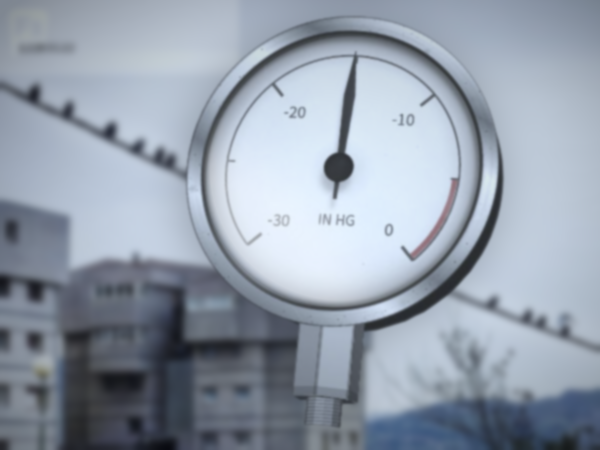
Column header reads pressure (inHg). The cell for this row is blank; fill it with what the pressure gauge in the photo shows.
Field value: -15 inHg
